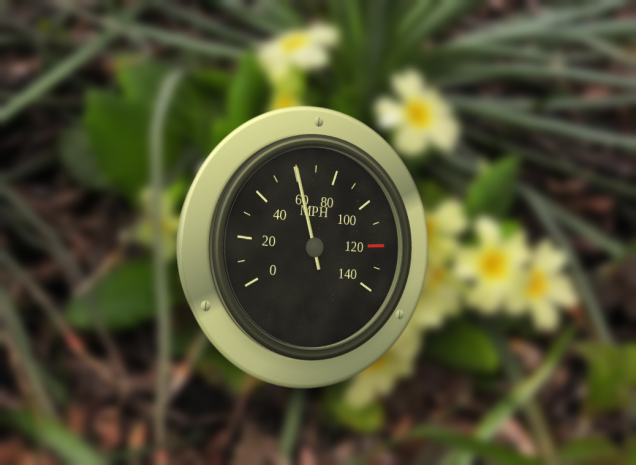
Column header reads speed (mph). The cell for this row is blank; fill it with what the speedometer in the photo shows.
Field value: 60 mph
